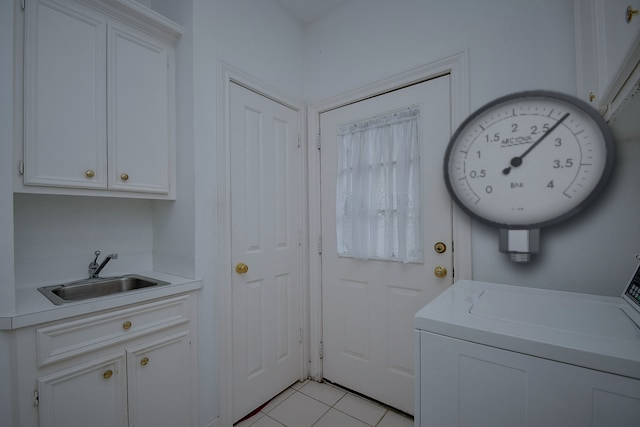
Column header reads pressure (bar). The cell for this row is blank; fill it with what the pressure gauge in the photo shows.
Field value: 2.7 bar
